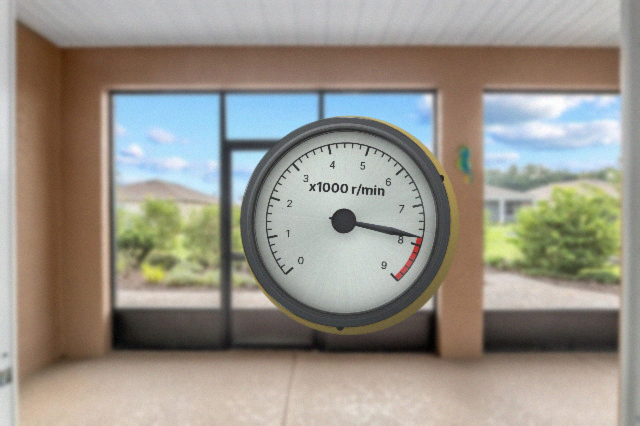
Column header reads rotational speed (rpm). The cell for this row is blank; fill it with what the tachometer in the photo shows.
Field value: 7800 rpm
